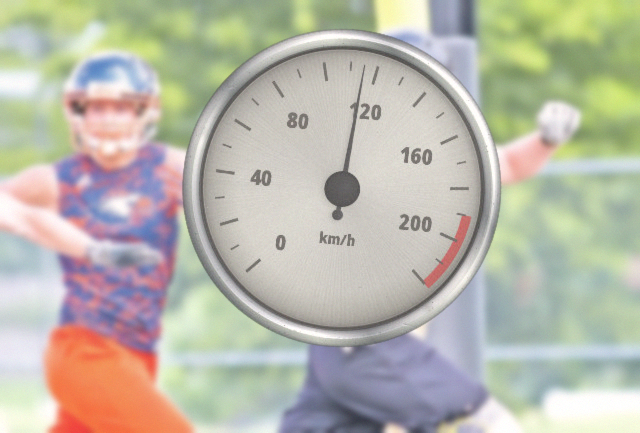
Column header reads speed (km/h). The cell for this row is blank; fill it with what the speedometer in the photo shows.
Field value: 115 km/h
